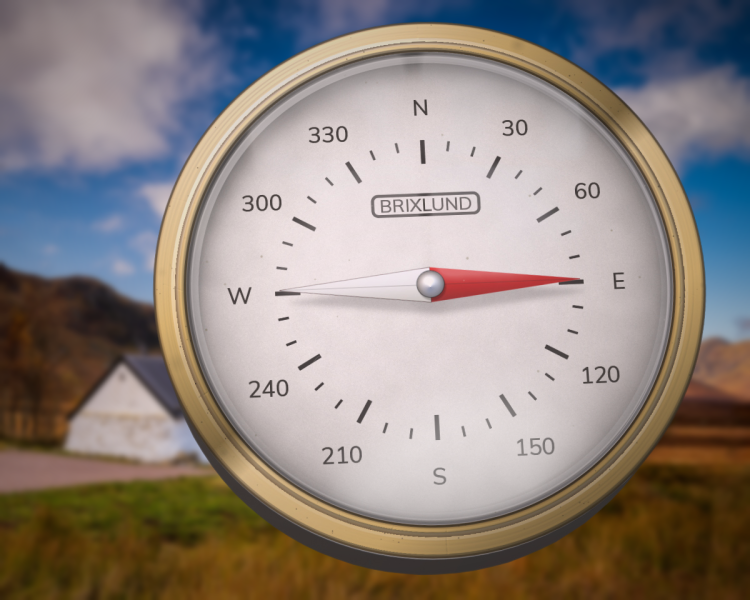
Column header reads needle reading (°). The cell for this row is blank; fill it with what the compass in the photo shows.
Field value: 90 °
